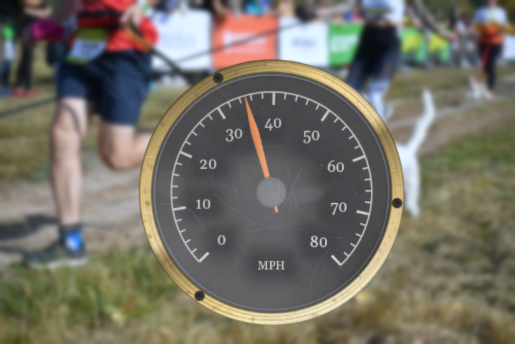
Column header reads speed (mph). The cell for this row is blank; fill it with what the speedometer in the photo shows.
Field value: 35 mph
